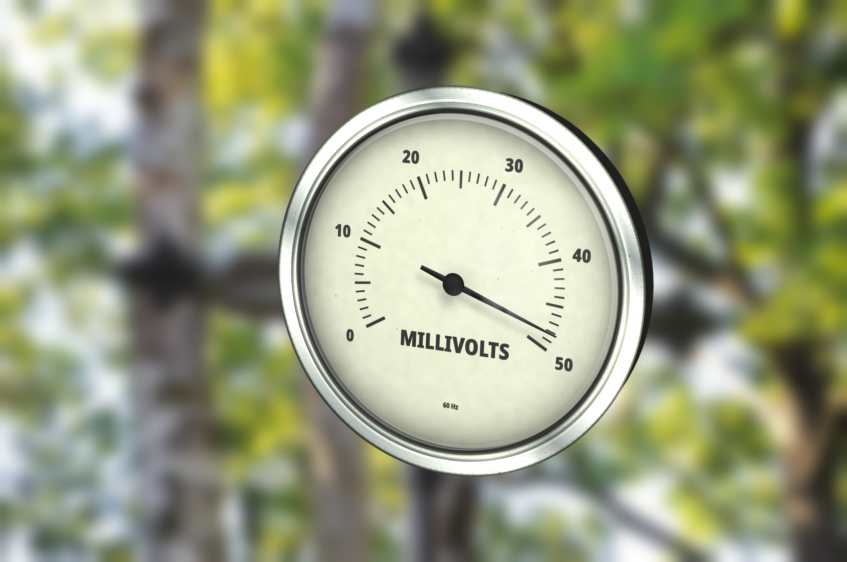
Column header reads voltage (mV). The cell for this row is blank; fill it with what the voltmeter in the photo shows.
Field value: 48 mV
